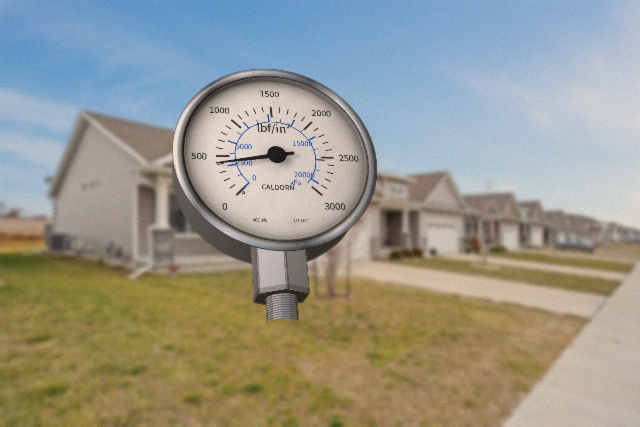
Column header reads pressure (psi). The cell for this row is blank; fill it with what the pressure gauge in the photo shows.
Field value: 400 psi
